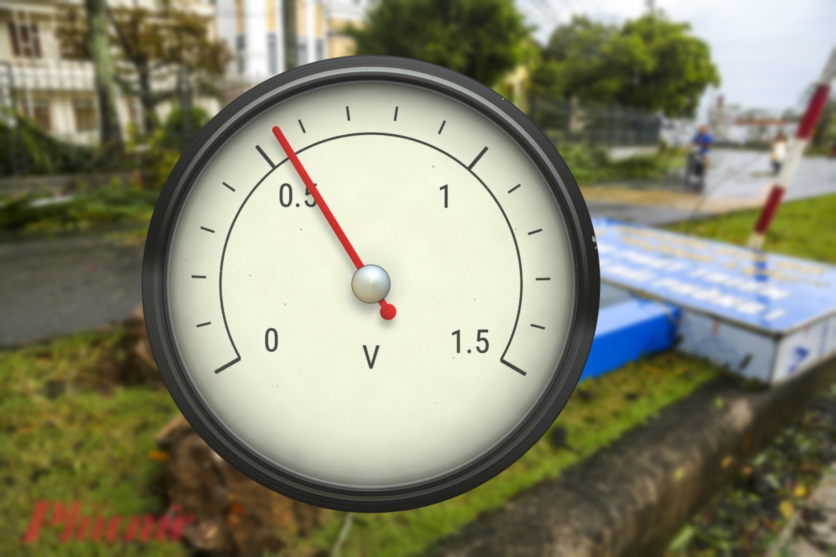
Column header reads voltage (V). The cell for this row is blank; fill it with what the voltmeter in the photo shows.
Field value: 0.55 V
